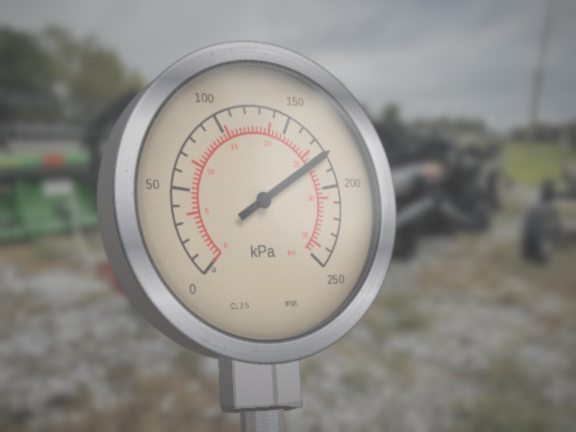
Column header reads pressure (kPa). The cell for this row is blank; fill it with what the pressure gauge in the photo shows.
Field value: 180 kPa
